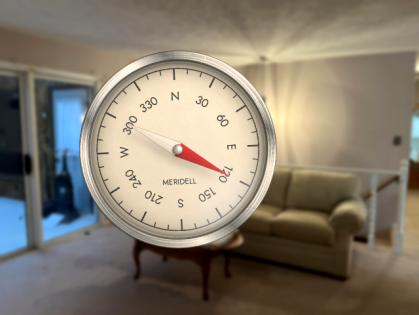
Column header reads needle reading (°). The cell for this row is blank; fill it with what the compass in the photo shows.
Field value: 120 °
